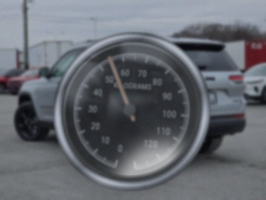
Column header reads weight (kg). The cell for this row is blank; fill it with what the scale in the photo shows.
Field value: 55 kg
